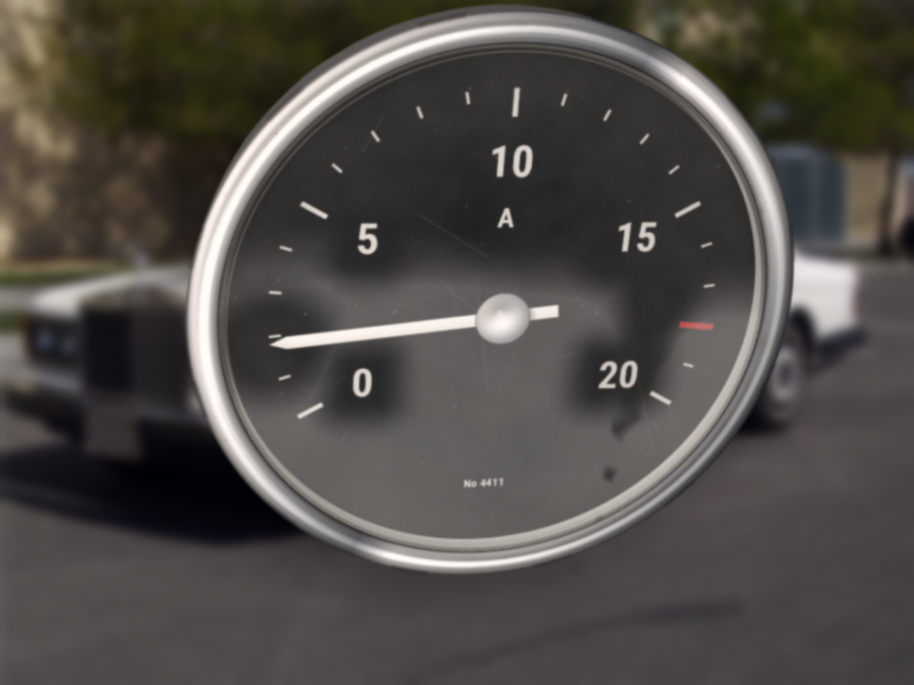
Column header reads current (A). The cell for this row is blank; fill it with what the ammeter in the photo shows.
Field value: 2 A
